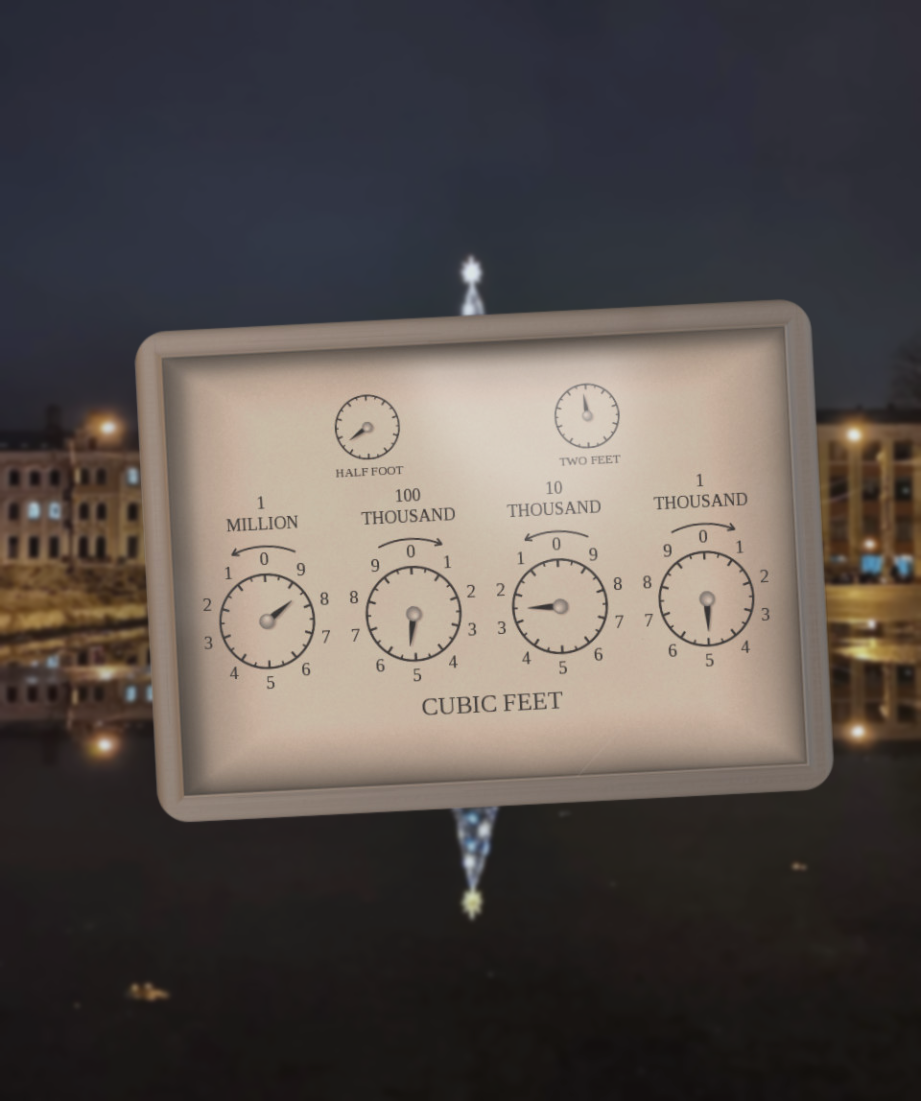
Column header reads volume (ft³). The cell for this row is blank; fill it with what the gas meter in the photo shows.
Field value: 852500 ft³
